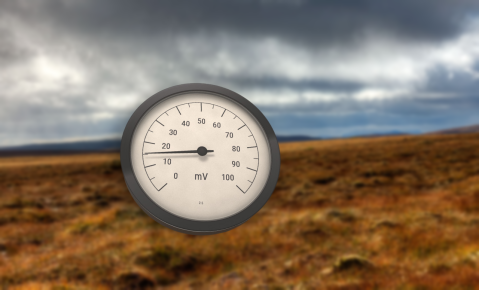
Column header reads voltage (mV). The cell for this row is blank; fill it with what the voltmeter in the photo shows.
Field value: 15 mV
